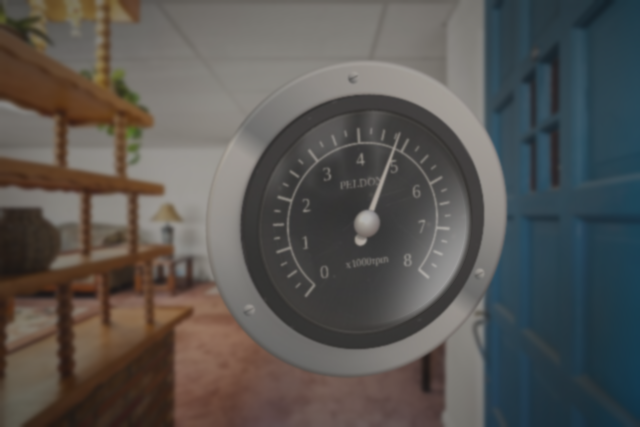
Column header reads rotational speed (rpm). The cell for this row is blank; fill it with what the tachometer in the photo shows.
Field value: 4750 rpm
